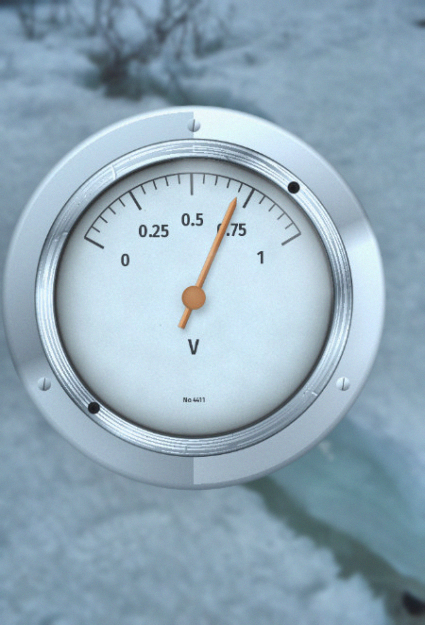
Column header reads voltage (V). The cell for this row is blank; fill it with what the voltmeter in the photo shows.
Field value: 0.7 V
